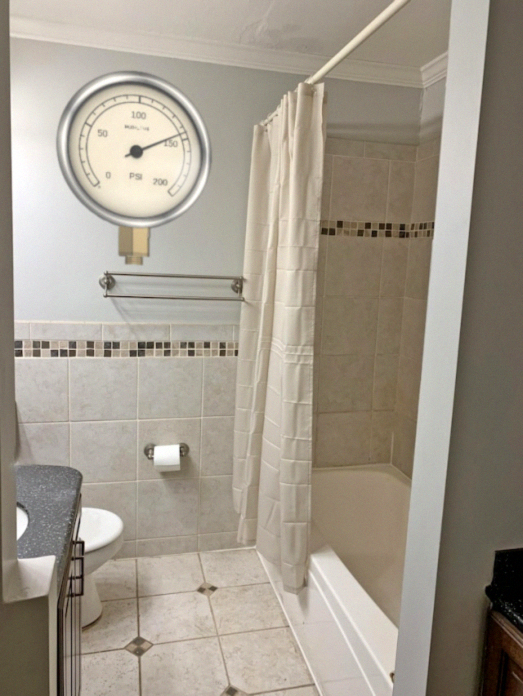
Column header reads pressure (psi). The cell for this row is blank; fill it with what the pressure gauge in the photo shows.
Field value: 145 psi
